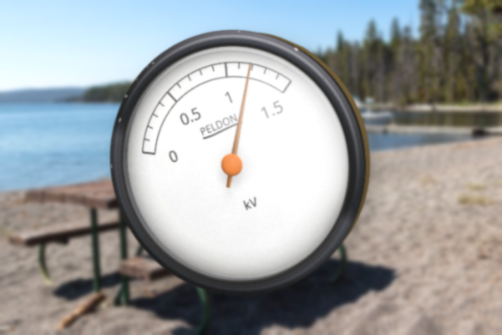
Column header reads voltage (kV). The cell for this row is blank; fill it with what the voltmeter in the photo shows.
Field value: 1.2 kV
